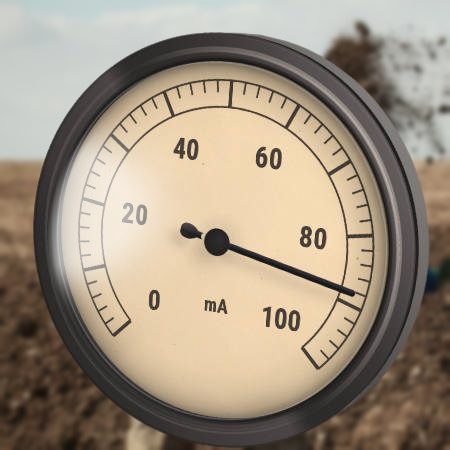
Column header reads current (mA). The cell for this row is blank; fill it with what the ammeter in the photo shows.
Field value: 88 mA
